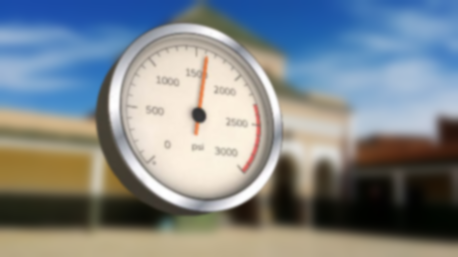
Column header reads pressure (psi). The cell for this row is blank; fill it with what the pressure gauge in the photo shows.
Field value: 1600 psi
